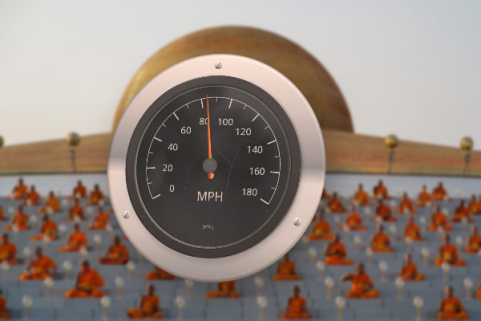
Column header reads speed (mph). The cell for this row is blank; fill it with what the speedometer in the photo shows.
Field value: 85 mph
